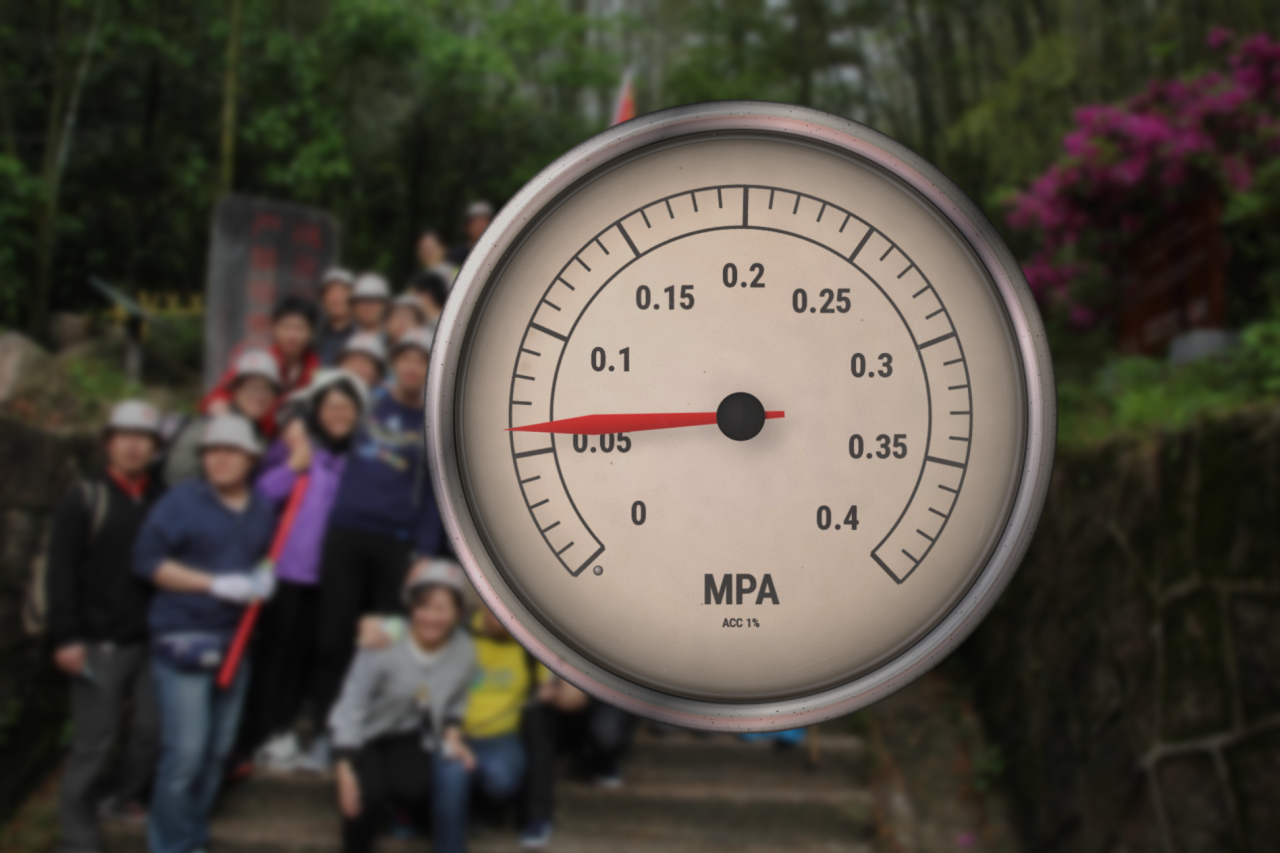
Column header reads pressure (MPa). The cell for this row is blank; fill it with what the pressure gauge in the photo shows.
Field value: 0.06 MPa
